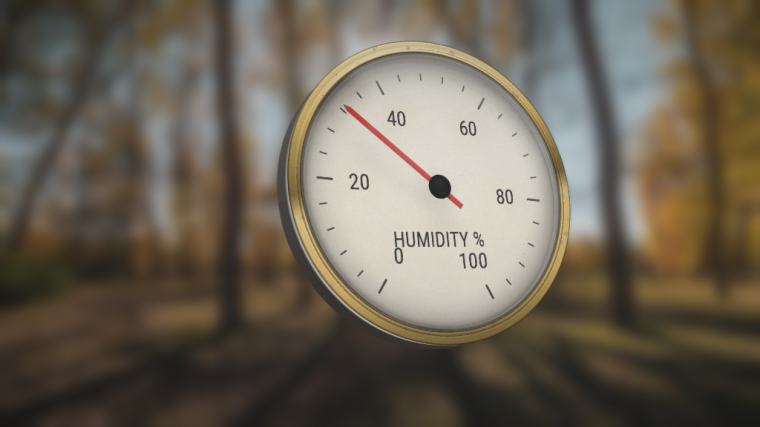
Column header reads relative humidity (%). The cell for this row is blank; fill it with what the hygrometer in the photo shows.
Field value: 32 %
